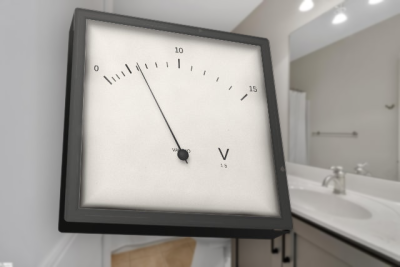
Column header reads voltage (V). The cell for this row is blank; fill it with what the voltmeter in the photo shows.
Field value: 6 V
